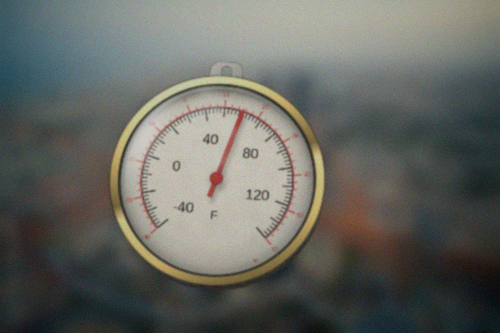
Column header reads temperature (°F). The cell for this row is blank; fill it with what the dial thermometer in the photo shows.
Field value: 60 °F
